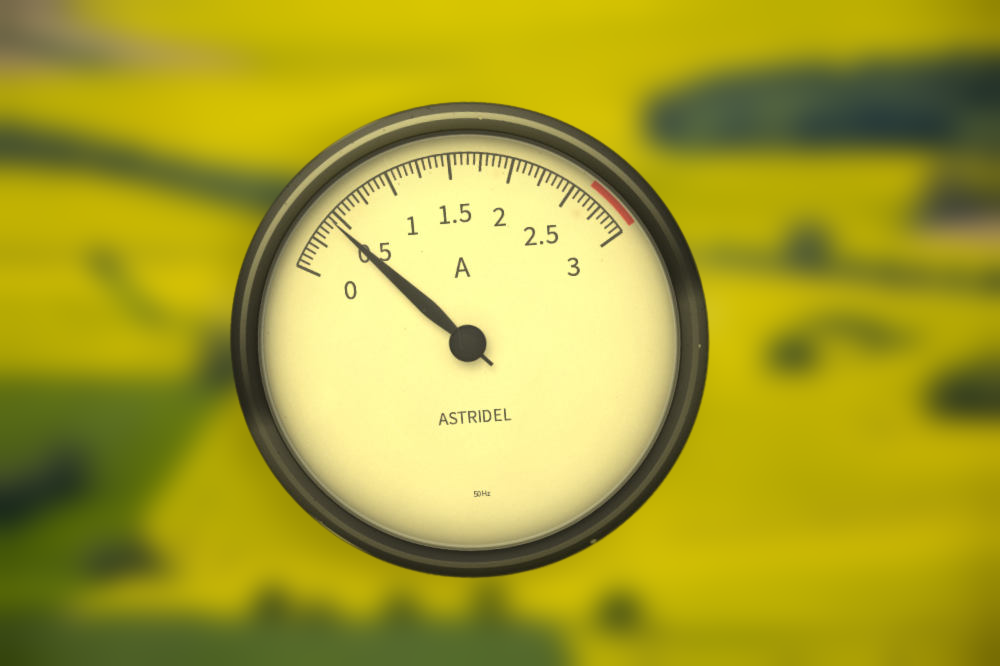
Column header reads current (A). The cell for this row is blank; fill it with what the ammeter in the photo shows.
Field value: 0.45 A
